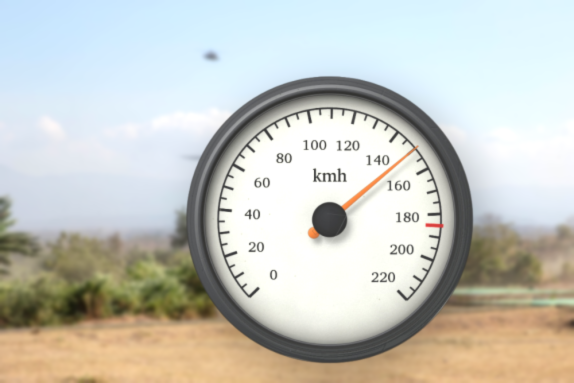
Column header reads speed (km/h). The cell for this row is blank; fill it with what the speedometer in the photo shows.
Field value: 150 km/h
